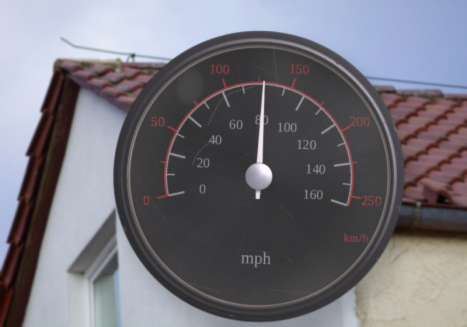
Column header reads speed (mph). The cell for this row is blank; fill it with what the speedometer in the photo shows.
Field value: 80 mph
